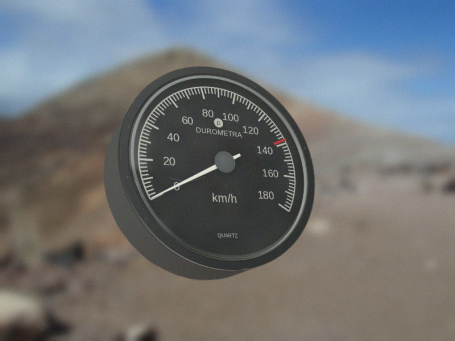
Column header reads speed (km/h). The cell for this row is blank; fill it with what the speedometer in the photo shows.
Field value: 0 km/h
